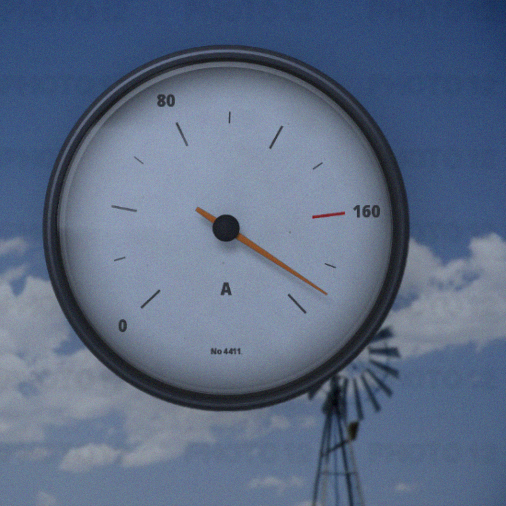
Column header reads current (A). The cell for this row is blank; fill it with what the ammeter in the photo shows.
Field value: 190 A
